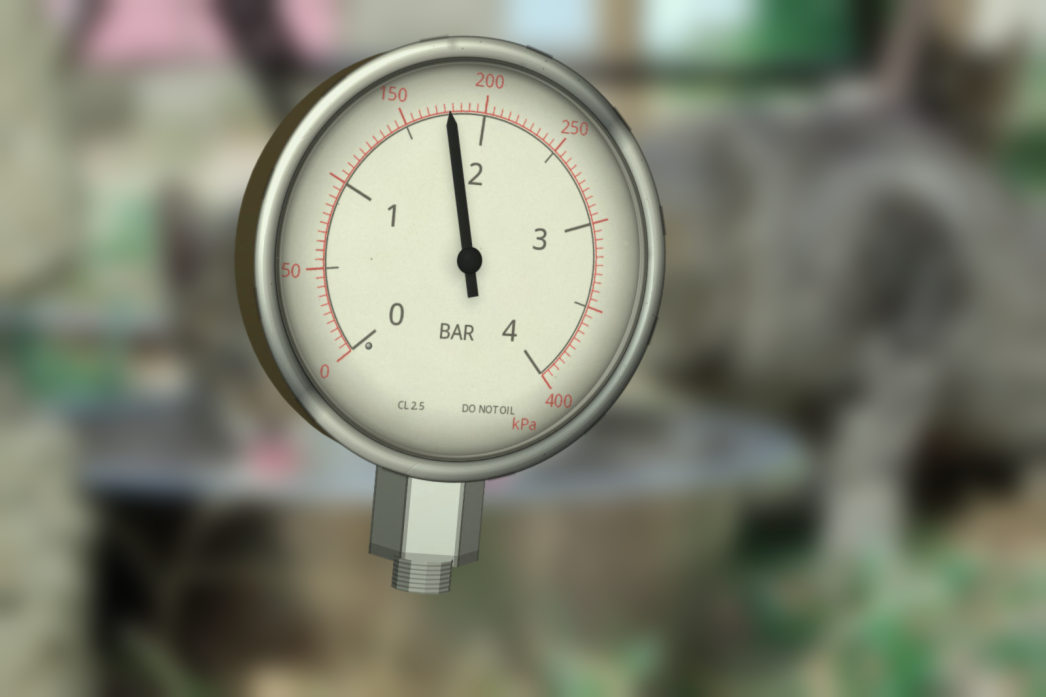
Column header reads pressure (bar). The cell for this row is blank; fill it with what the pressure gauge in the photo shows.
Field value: 1.75 bar
